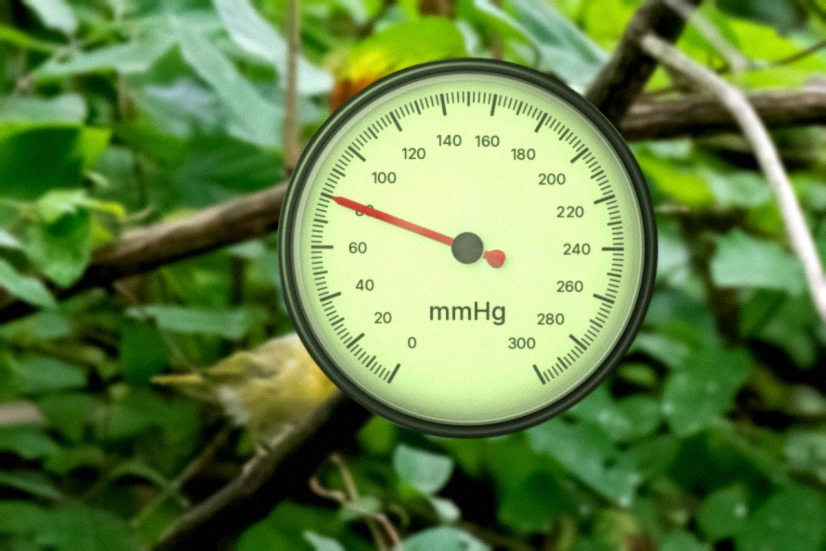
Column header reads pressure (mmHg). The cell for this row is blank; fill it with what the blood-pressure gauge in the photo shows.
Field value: 80 mmHg
